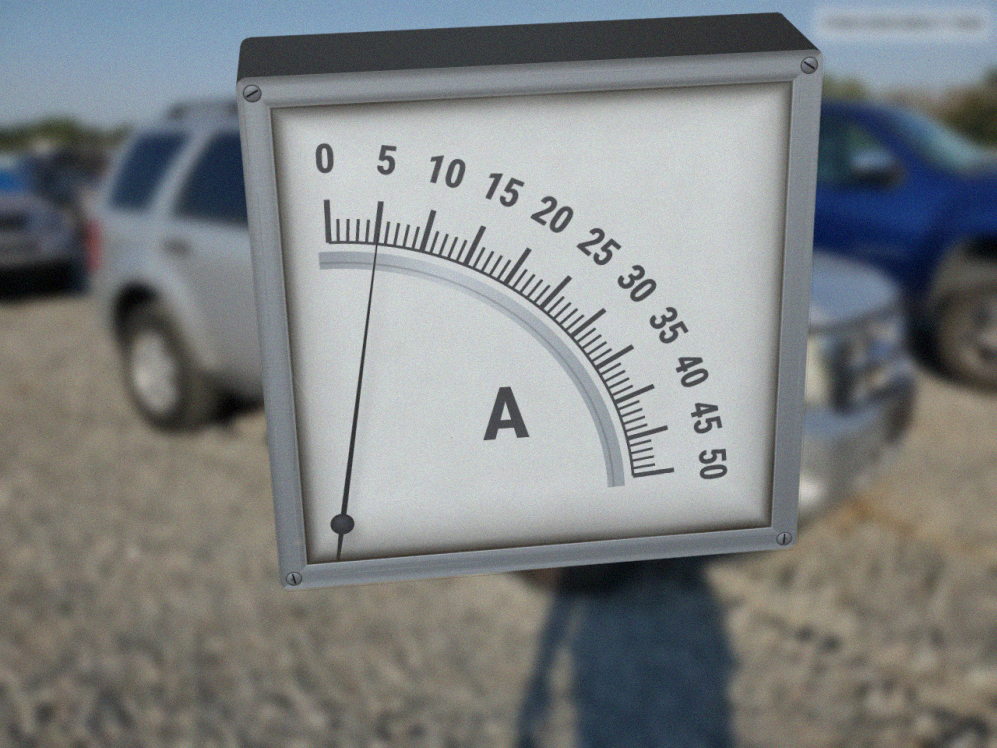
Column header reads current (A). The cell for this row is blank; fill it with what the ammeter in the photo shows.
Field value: 5 A
